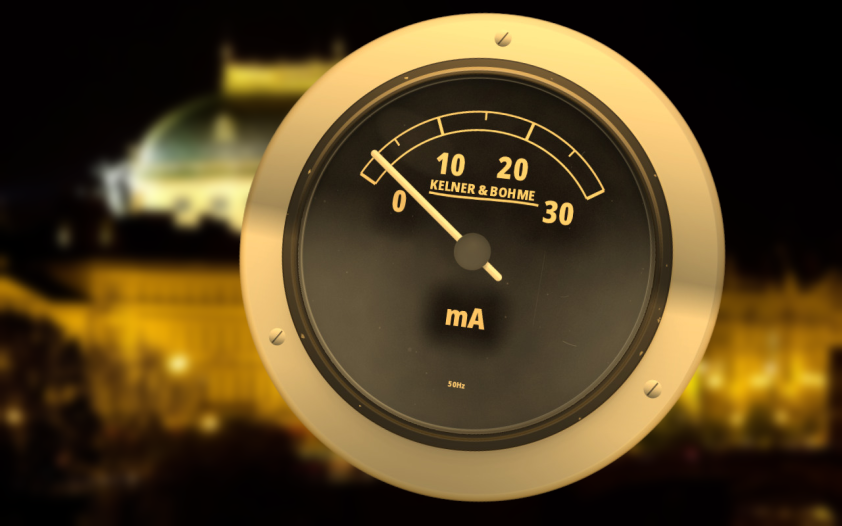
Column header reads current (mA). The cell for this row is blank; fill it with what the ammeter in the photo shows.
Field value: 2.5 mA
